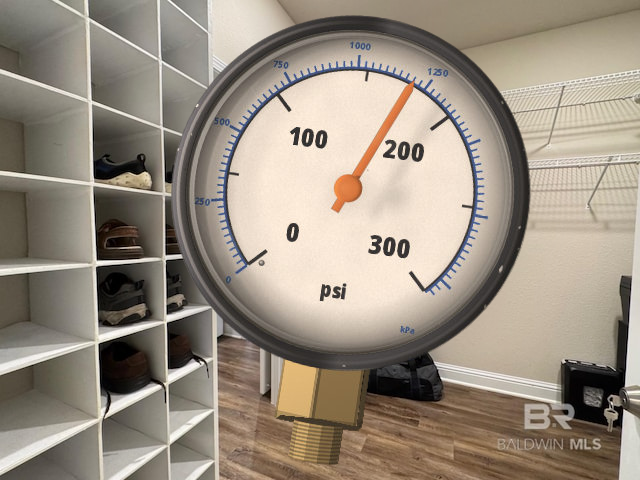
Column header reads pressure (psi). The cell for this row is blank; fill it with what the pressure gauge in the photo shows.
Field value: 175 psi
